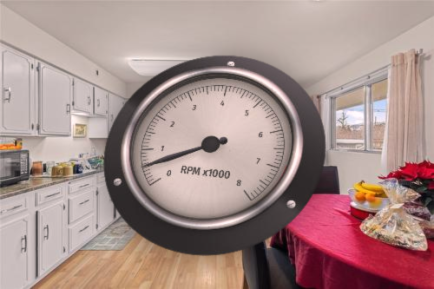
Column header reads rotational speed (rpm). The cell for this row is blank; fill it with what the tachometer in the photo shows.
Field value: 500 rpm
